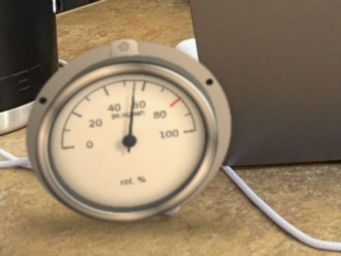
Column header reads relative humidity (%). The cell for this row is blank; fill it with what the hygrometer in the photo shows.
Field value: 55 %
